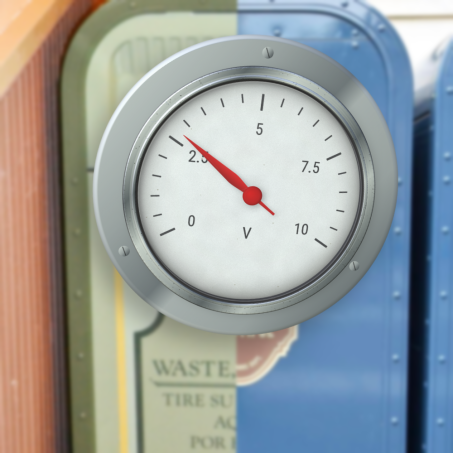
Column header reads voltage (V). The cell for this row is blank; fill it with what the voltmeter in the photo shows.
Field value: 2.75 V
